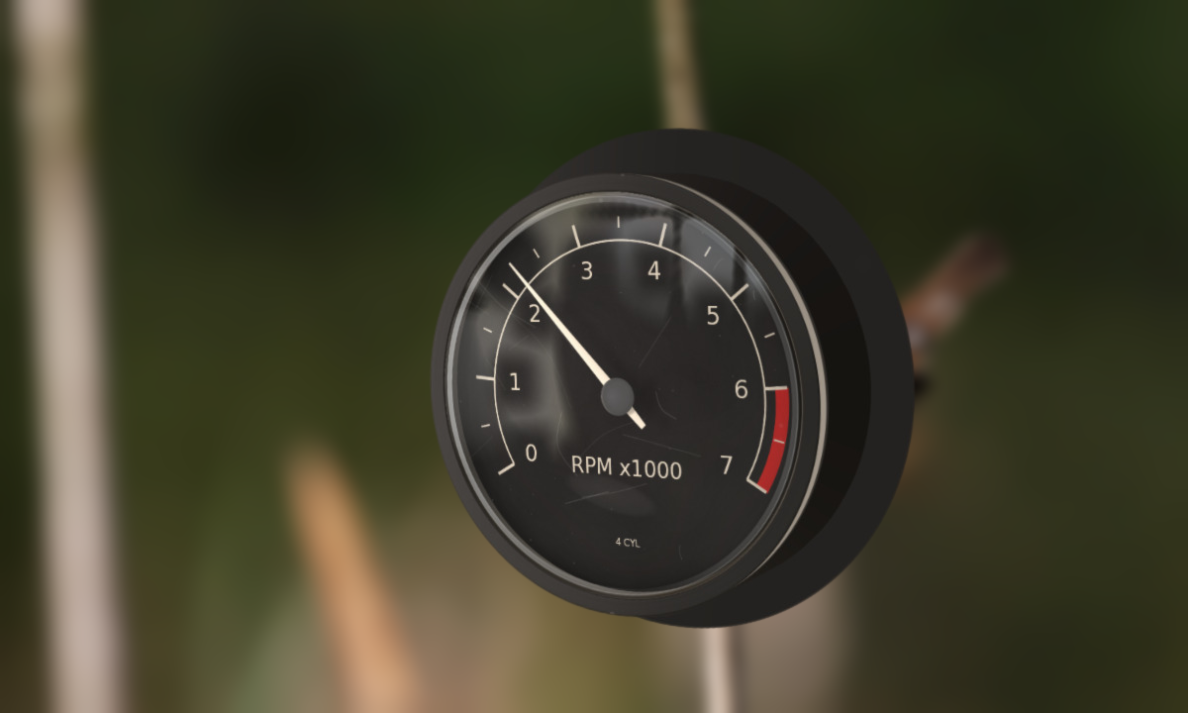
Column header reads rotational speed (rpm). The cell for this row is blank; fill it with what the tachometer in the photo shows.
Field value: 2250 rpm
